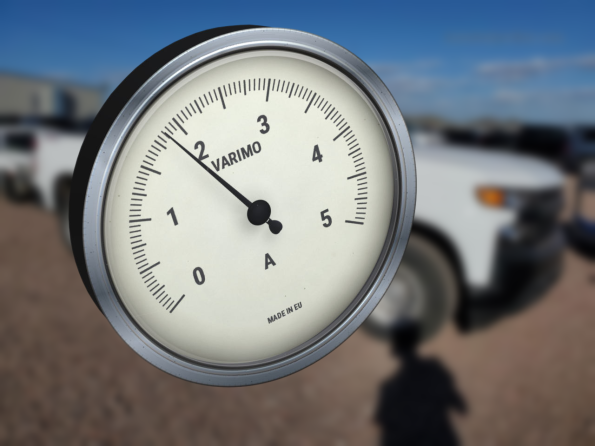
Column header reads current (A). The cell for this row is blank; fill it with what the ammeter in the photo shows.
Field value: 1.85 A
